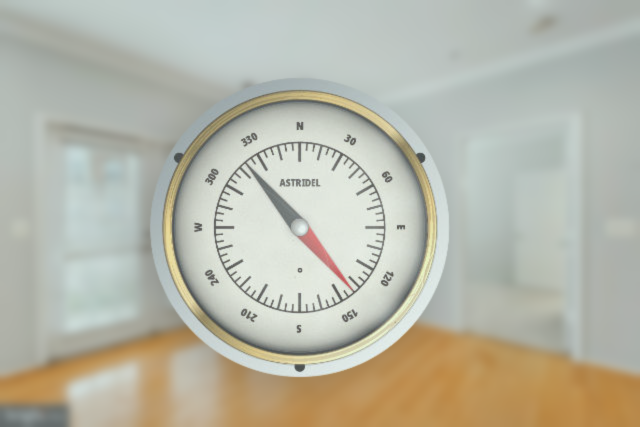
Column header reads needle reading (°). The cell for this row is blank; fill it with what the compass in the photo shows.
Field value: 140 °
